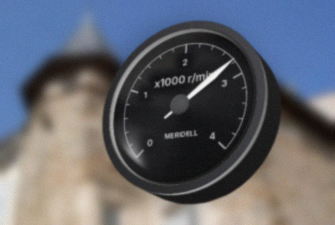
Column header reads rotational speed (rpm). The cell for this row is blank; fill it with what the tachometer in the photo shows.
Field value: 2800 rpm
